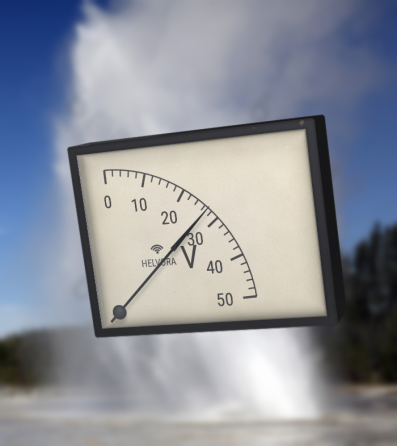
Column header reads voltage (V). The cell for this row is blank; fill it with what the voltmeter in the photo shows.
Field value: 27 V
